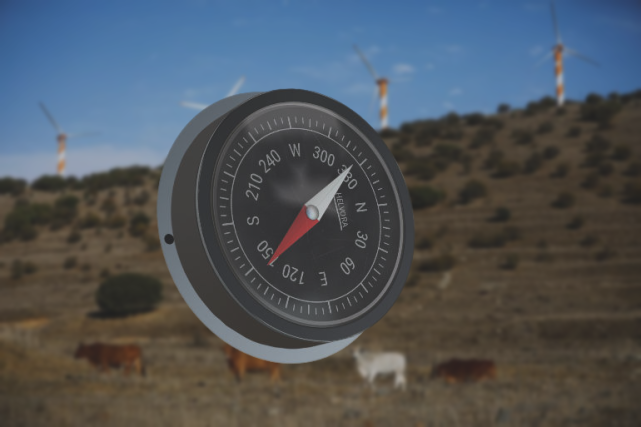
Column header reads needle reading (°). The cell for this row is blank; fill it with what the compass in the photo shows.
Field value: 145 °
